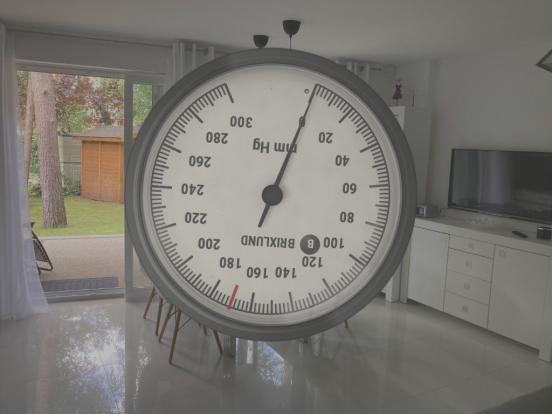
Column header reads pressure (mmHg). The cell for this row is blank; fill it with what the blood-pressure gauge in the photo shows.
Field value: 0 mmHg
